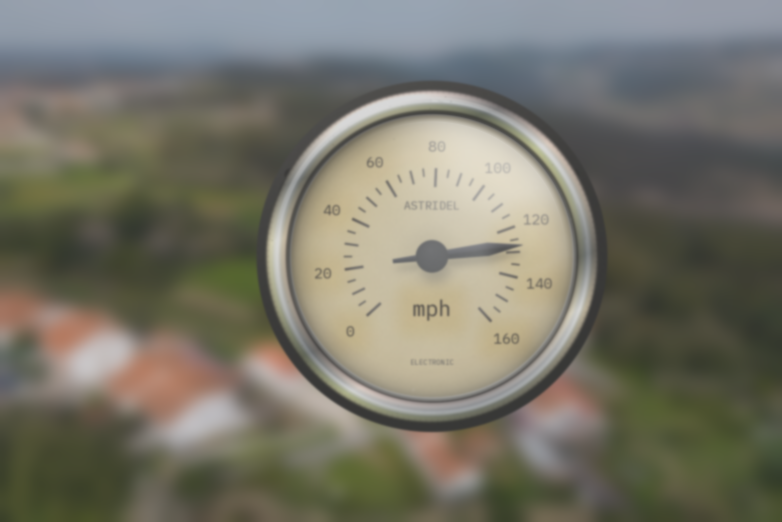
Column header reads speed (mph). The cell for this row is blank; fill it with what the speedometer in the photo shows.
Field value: 127.5 mph
